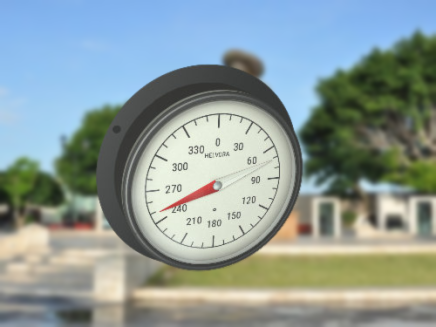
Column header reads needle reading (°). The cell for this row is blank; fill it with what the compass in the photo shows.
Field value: 250 °
